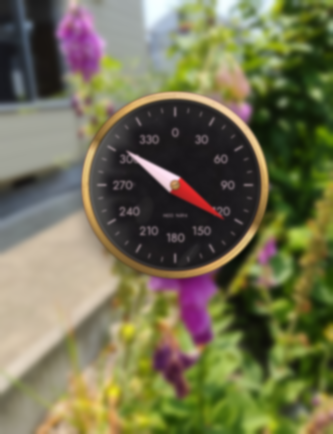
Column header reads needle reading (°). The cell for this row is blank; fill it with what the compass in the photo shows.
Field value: 125 °
